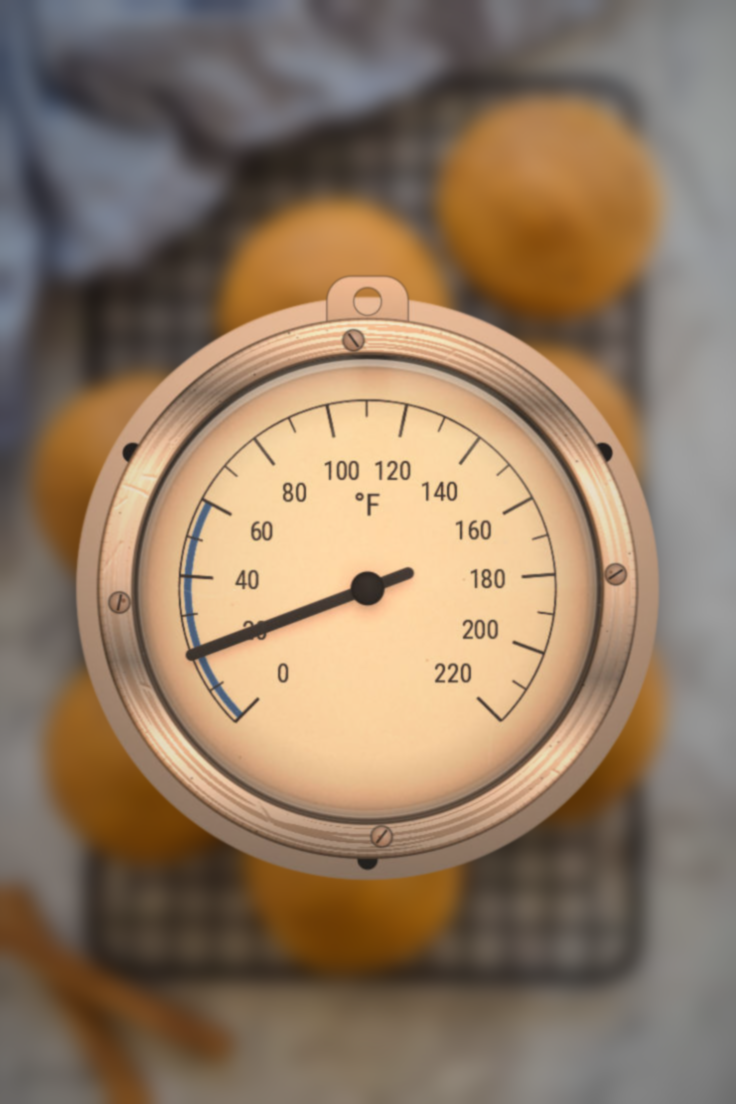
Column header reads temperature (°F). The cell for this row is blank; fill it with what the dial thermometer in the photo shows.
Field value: 20 °F
